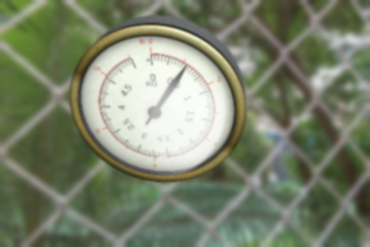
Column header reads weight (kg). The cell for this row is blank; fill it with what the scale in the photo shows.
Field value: 0.5 kg
